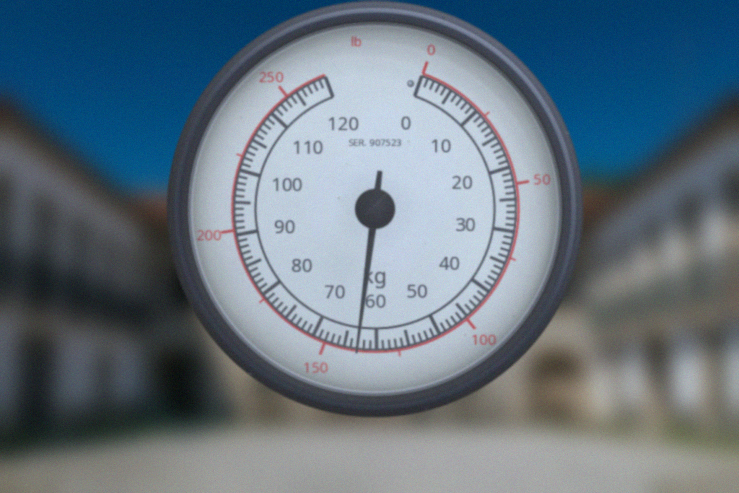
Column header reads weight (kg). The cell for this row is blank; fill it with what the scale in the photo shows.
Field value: 63 kg
